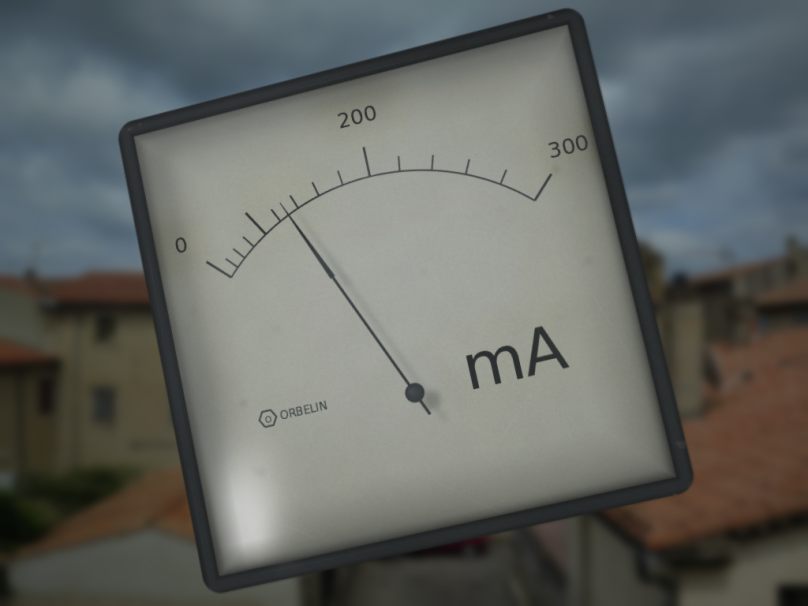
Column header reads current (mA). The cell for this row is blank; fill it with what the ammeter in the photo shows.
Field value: 130 mA
